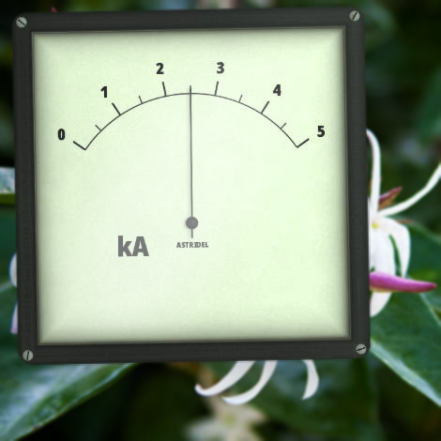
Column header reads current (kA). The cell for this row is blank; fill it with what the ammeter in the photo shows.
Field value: 2.5 kA
